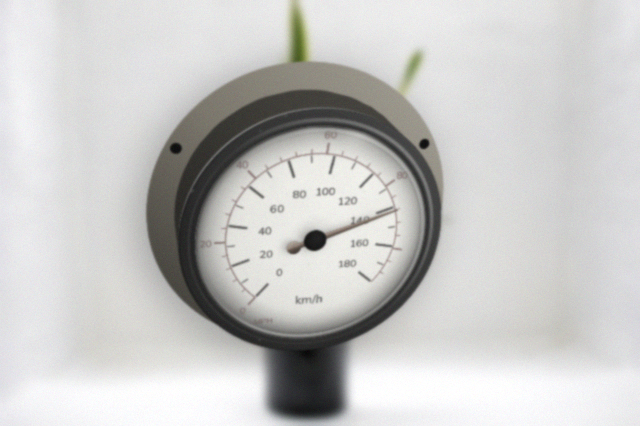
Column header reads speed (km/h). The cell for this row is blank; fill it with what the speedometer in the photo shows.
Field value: 140 km/h
